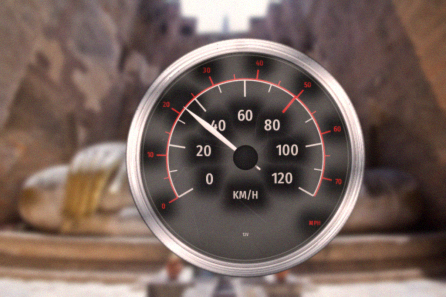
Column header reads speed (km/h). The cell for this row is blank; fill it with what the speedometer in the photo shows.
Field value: 35 km/h
